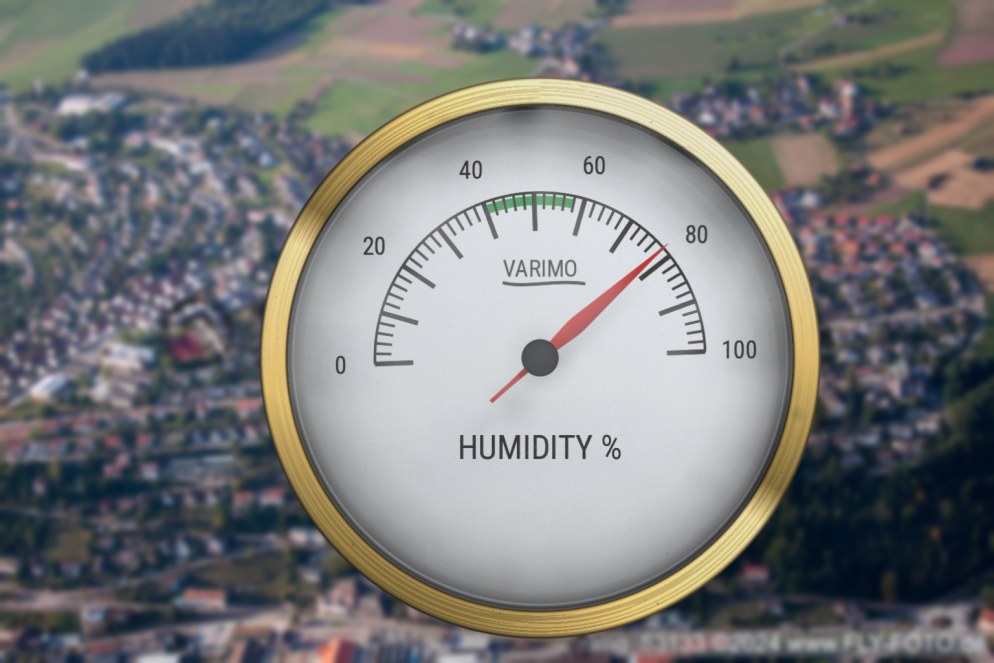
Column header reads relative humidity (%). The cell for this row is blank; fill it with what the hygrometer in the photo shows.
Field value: 78 %
